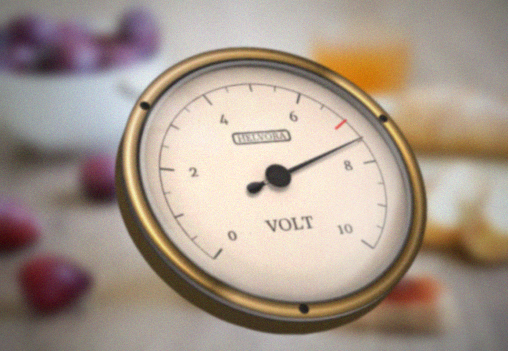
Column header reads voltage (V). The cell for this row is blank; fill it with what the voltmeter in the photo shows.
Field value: 7.5 V
